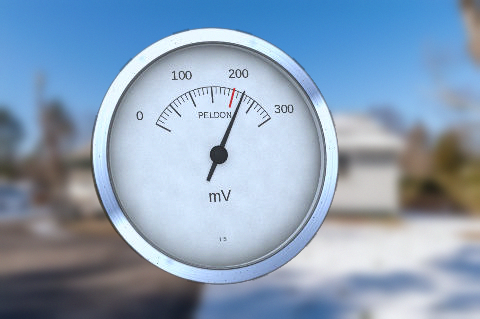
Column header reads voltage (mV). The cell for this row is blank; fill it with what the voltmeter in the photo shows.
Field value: 220 mV
